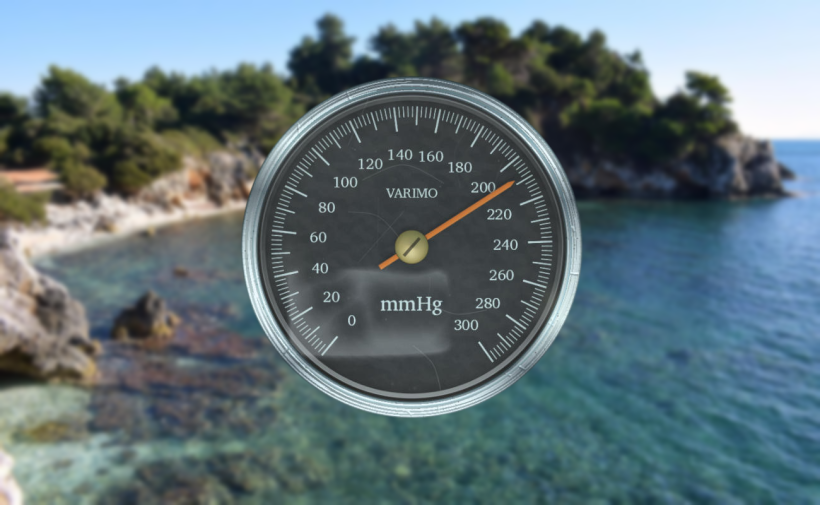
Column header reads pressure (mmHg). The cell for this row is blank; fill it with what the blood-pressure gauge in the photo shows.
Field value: 208 mmHg
